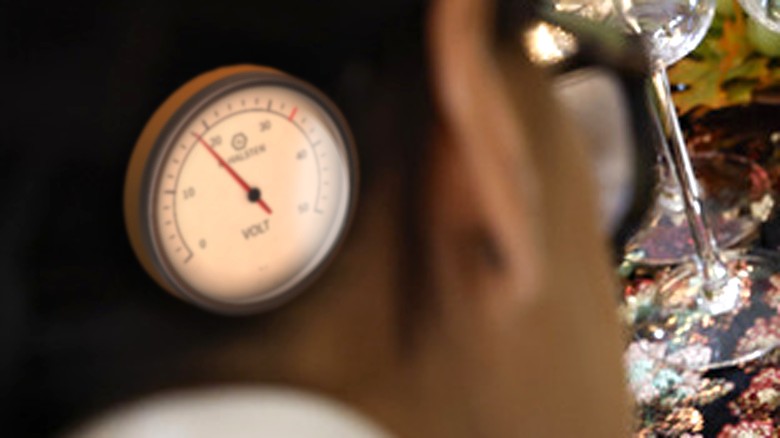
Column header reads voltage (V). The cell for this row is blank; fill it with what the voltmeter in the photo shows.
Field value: 18 V
